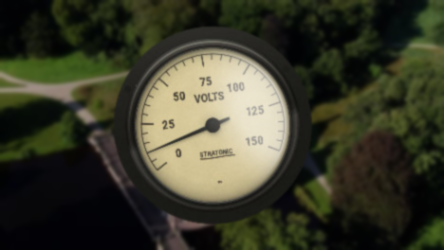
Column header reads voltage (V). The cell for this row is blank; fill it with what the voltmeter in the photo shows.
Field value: 10 V
